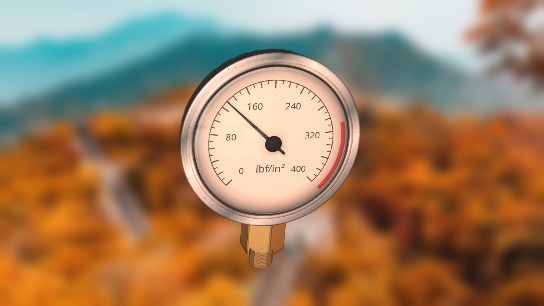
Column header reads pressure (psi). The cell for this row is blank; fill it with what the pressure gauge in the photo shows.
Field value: 130 psi
